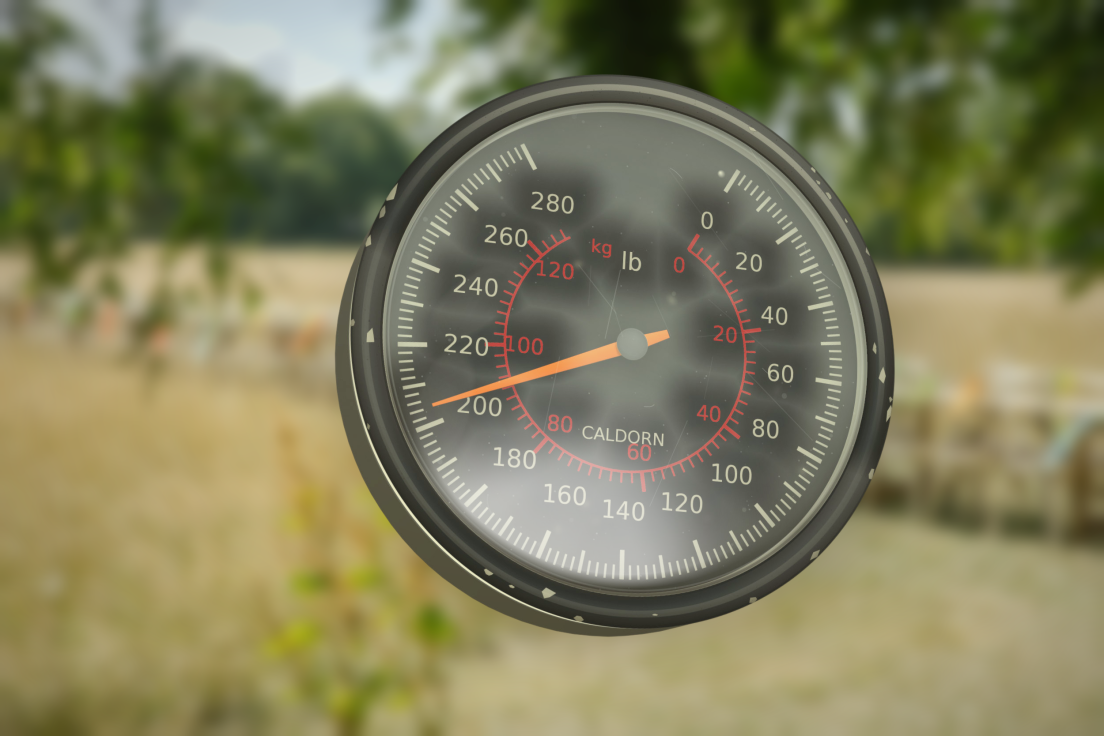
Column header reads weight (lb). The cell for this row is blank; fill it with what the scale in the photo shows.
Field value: 204 lb
